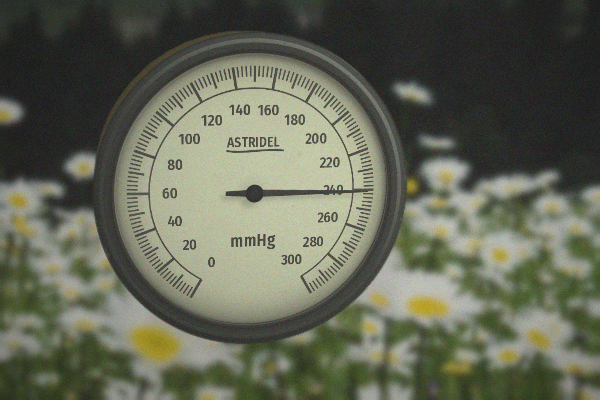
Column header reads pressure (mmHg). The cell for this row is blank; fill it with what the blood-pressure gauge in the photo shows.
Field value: 240 mmHg
